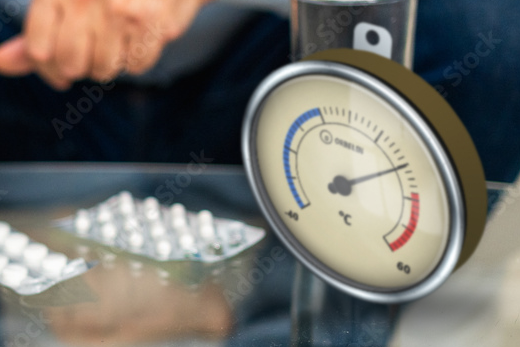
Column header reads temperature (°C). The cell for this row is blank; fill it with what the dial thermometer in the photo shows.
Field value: 30 °C
